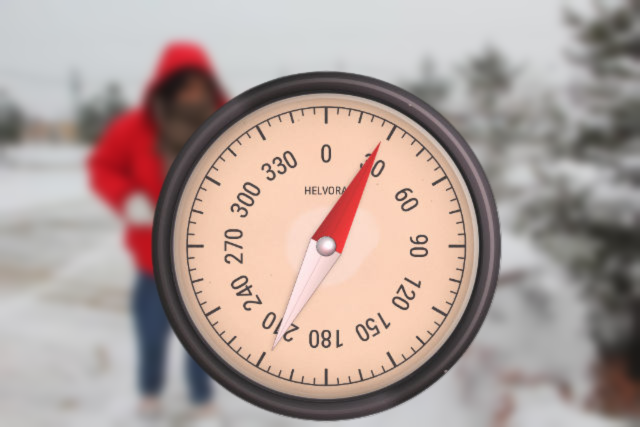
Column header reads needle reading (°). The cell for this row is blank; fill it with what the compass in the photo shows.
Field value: 27.5 °
